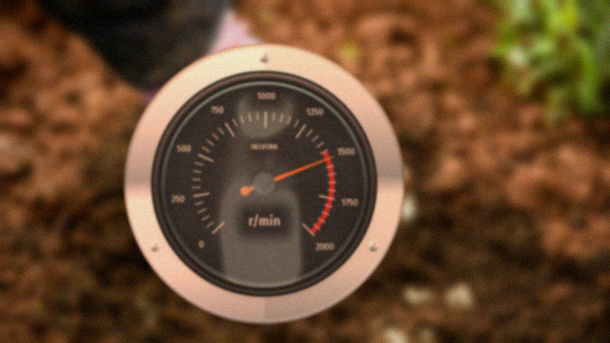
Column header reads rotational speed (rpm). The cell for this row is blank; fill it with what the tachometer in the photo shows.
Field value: 1500 rpm
